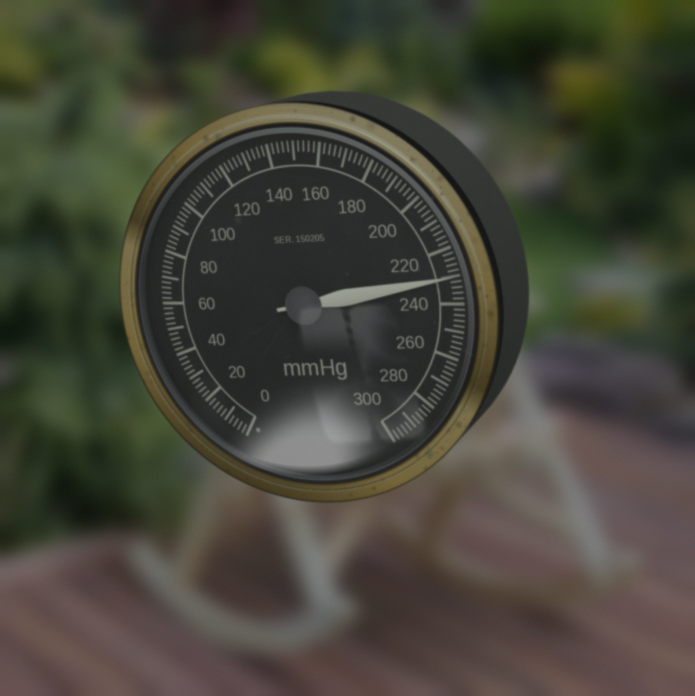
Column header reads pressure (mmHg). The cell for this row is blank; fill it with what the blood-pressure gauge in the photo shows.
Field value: 230 mmHg
